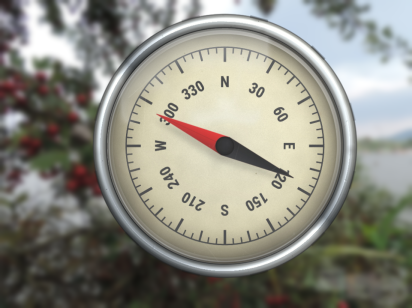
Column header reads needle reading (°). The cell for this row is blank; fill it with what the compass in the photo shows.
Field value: 295 °
